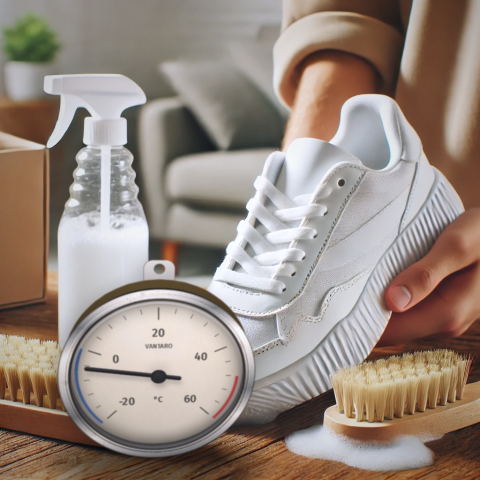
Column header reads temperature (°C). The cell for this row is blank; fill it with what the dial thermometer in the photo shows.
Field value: -4 °C
